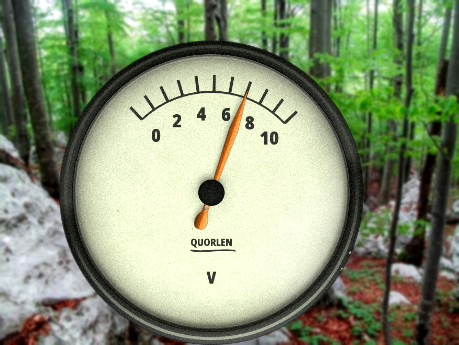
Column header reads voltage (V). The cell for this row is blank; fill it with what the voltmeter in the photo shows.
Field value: 7 V
